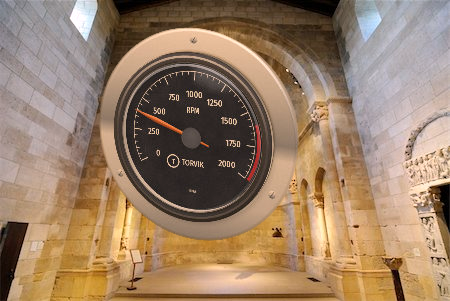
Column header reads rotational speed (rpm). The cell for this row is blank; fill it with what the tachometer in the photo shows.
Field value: 400 rpm
